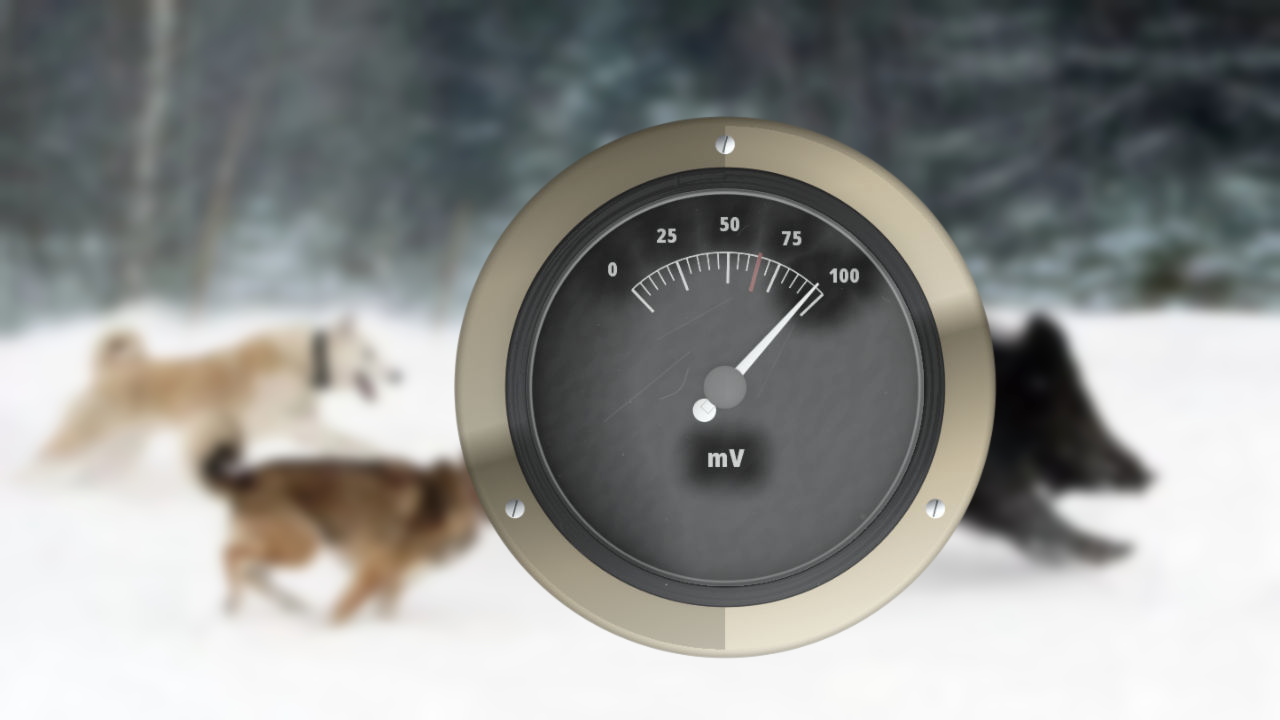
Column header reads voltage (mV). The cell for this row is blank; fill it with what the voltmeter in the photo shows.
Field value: 95 mV
